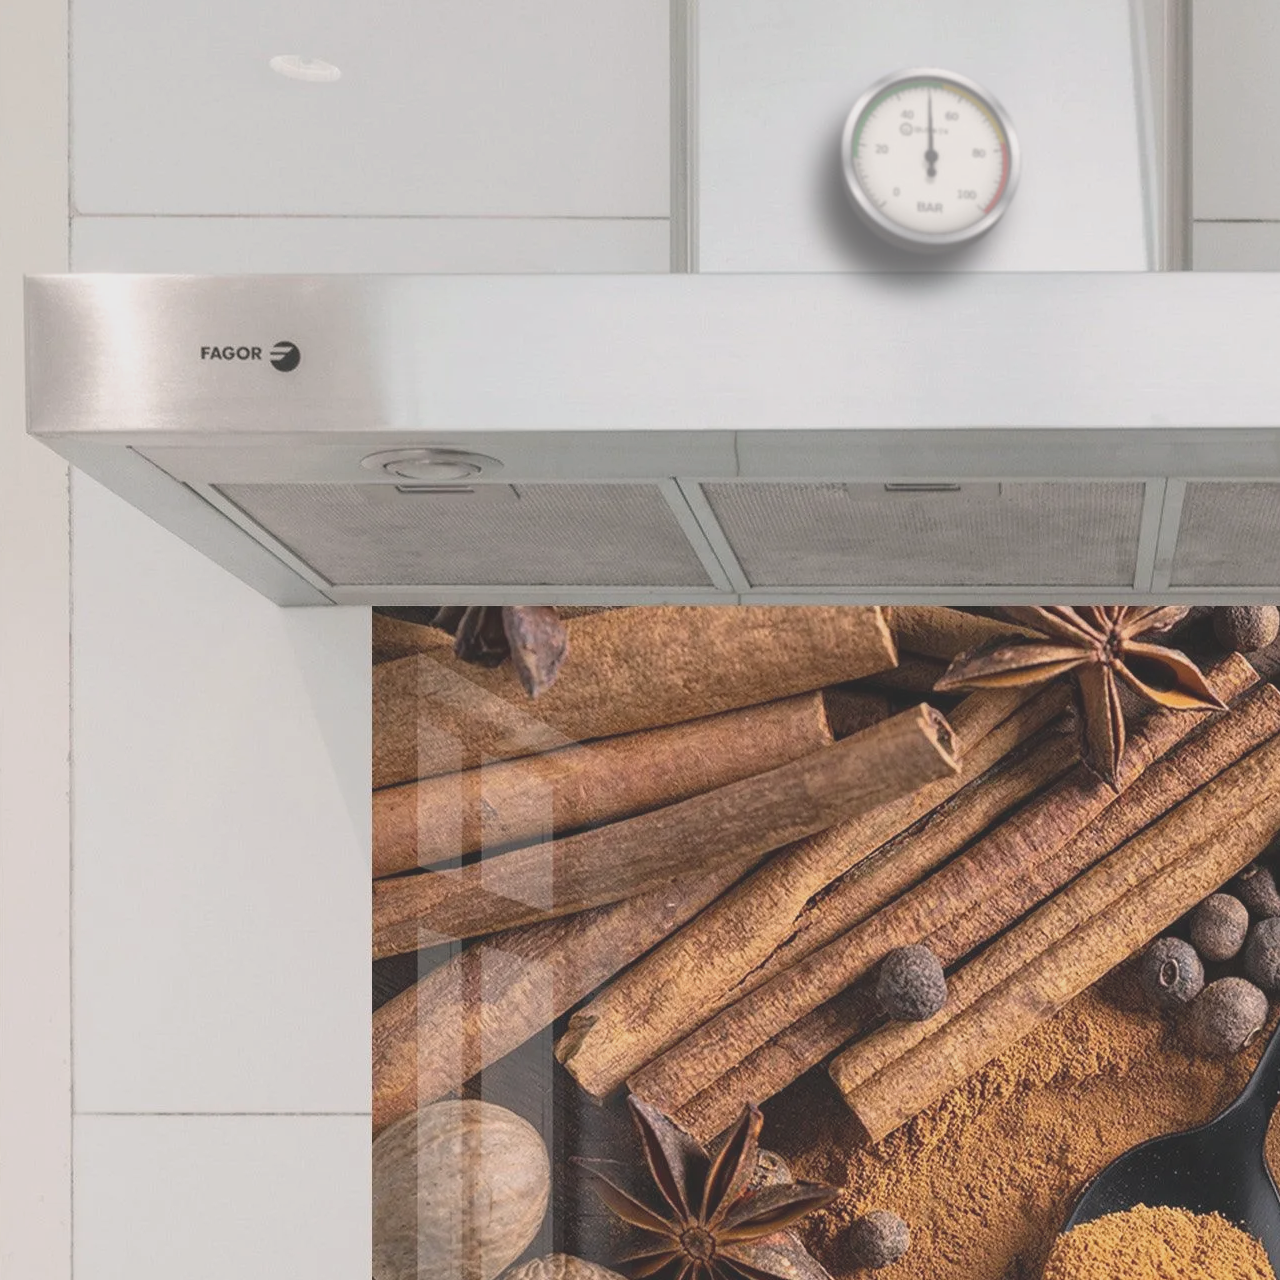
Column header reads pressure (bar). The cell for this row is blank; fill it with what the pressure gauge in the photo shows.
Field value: 50 bar
